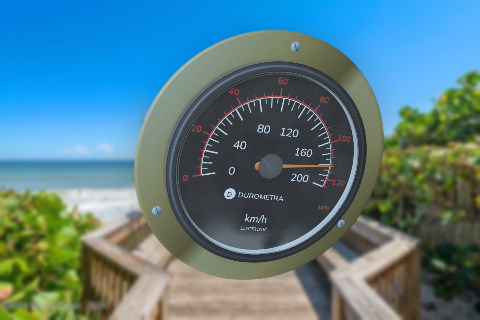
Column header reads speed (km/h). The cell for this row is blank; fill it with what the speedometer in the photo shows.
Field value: 180 km/h
